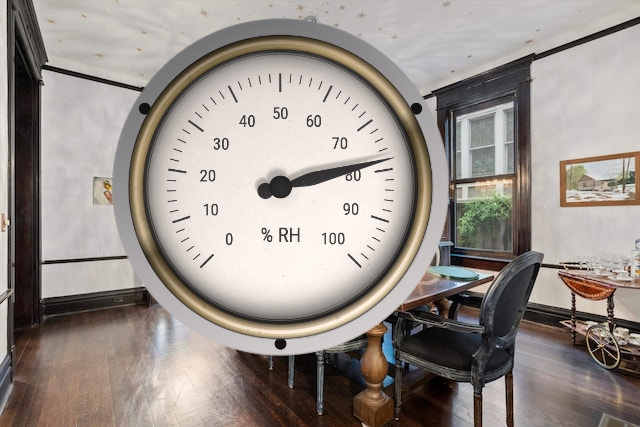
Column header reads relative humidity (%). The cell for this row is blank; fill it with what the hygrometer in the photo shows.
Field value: 78 %
